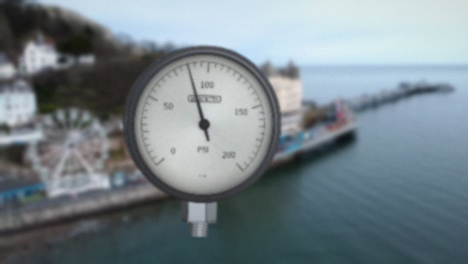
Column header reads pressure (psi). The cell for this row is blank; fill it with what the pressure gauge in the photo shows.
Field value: 85 psi
